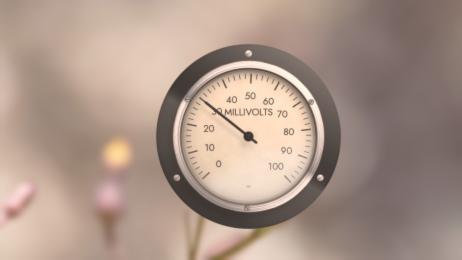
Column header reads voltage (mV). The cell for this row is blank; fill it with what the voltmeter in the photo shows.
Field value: 30 mV
